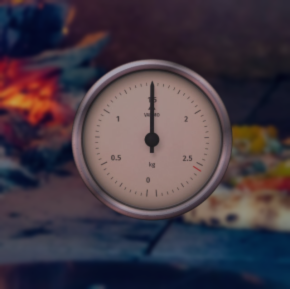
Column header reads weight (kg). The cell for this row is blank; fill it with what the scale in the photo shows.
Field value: 1.5 kg
